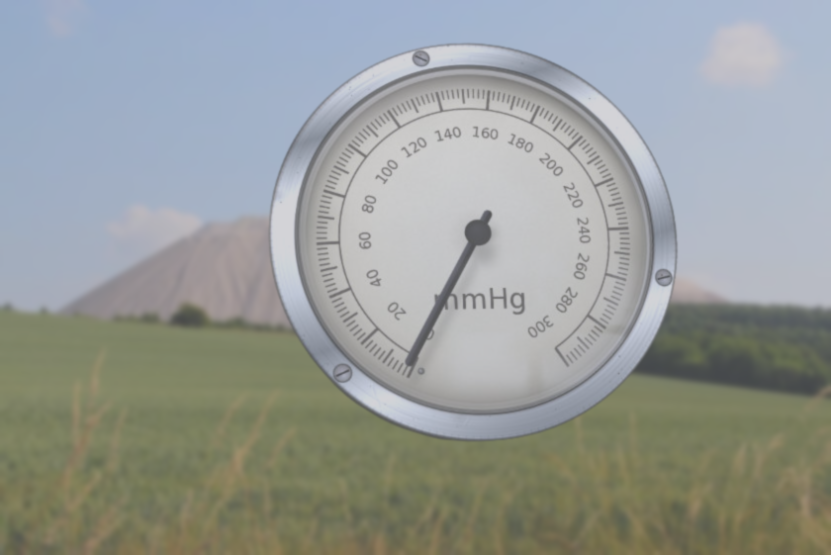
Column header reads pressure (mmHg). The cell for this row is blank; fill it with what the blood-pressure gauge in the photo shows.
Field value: 2 mmHg
